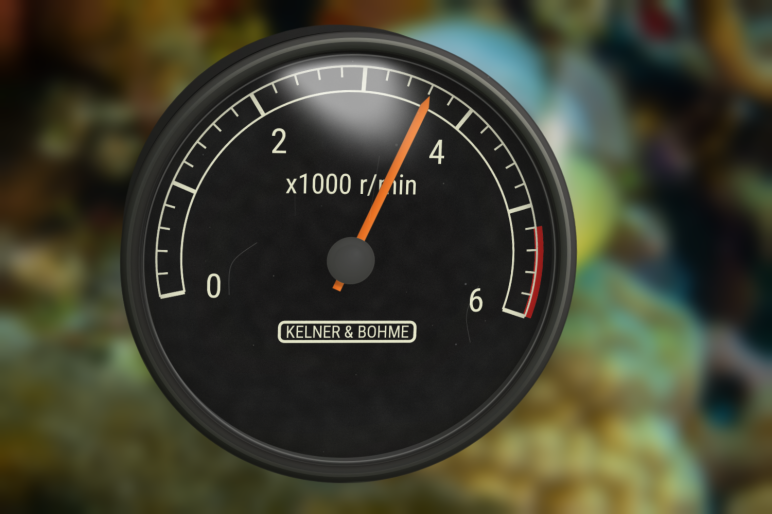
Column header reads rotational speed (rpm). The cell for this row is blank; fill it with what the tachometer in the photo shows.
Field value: 3600 rpm
